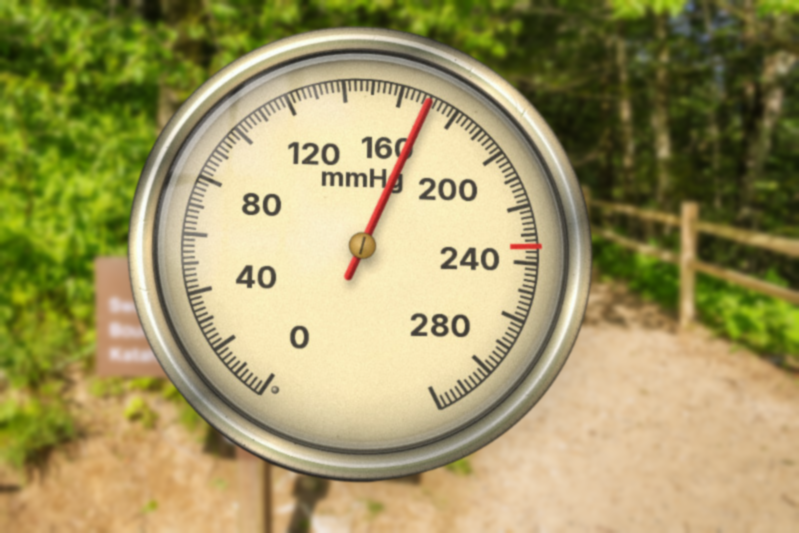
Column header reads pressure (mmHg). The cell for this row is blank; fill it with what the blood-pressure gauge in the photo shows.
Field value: 170 mmHg
